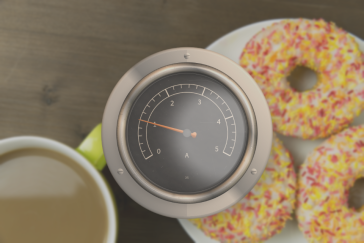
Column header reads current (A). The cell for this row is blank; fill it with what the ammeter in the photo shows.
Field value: 1 A
